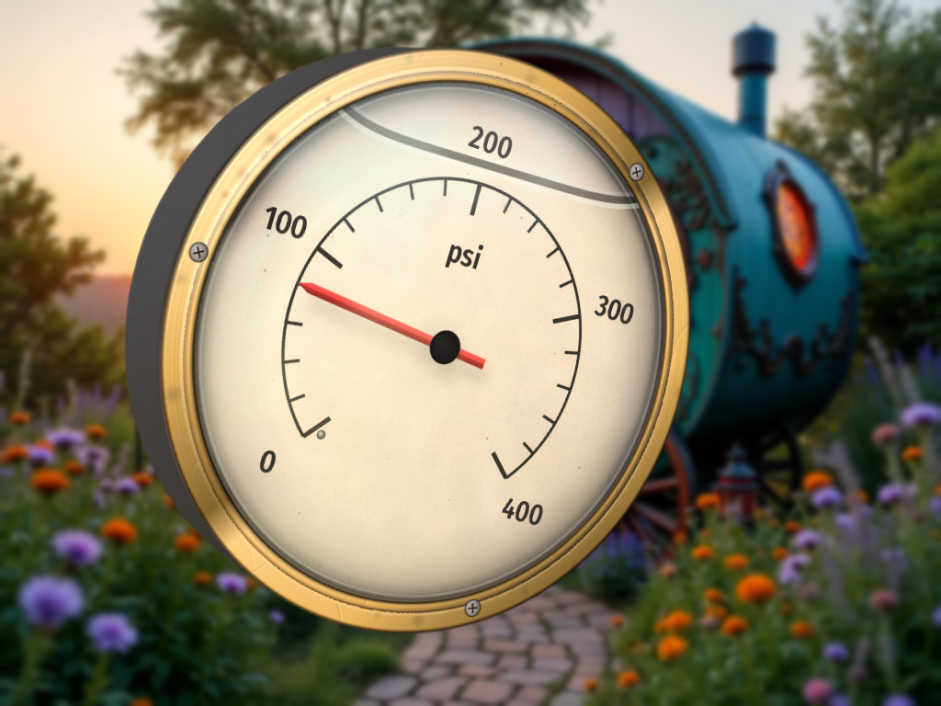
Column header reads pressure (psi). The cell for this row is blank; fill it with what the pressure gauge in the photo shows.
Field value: 80 psi
